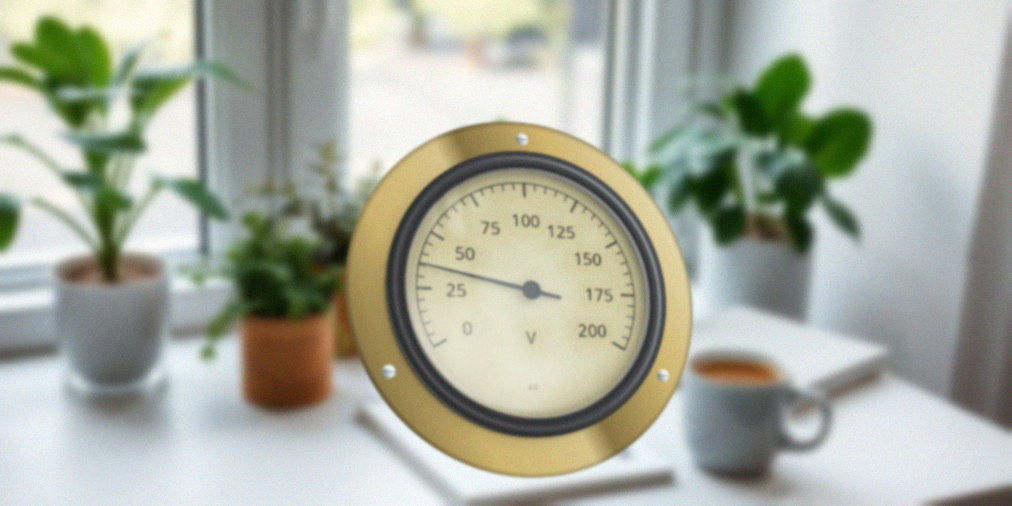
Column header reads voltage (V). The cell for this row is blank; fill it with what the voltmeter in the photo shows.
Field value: 35 V
